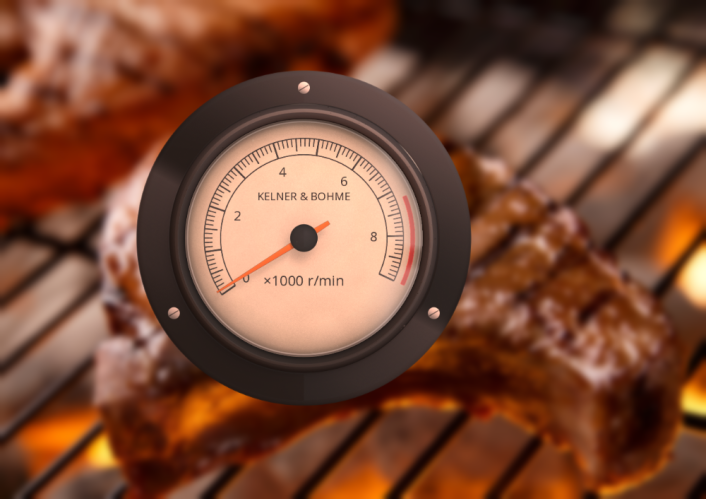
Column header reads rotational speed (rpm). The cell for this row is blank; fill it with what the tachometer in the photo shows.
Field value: 100 rpm
